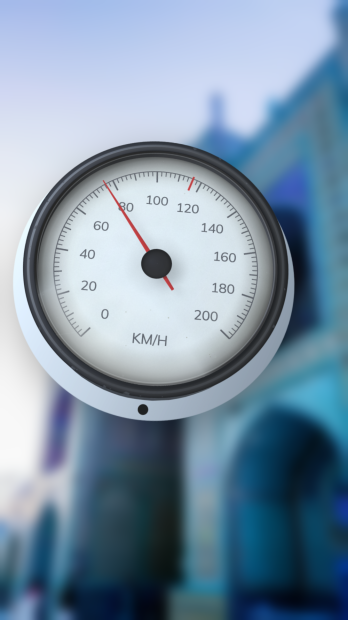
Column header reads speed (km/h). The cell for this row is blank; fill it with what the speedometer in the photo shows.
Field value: 76 km/h
